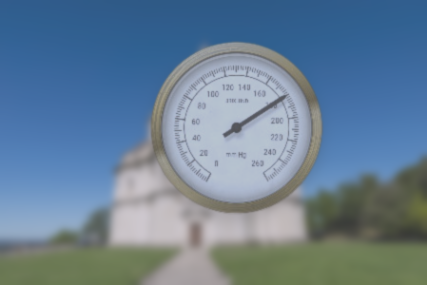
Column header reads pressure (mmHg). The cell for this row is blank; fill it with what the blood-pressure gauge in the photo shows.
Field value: 180 mmHg
